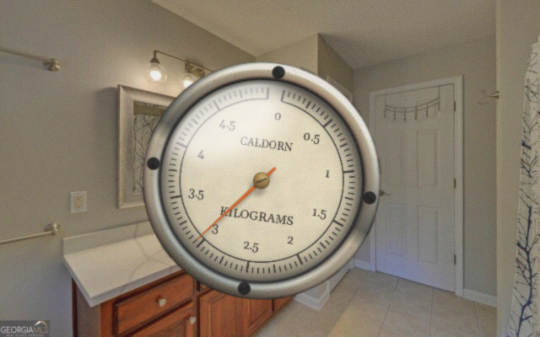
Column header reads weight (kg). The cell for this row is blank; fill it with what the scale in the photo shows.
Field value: 3.05 kg
